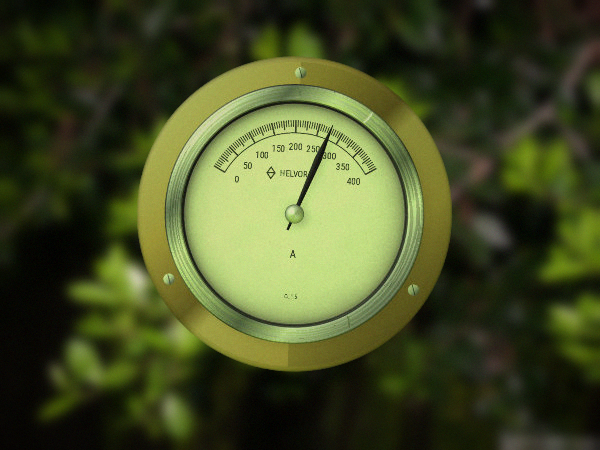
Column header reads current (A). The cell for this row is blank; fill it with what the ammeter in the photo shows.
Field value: 275 A
